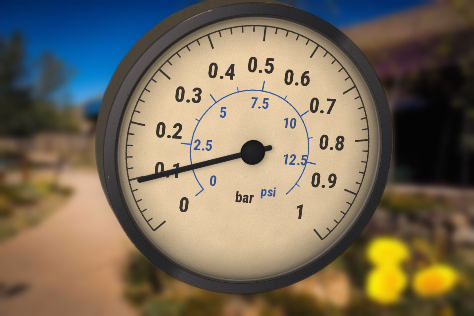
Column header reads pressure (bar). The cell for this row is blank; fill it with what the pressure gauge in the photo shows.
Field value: 0.1 bar
